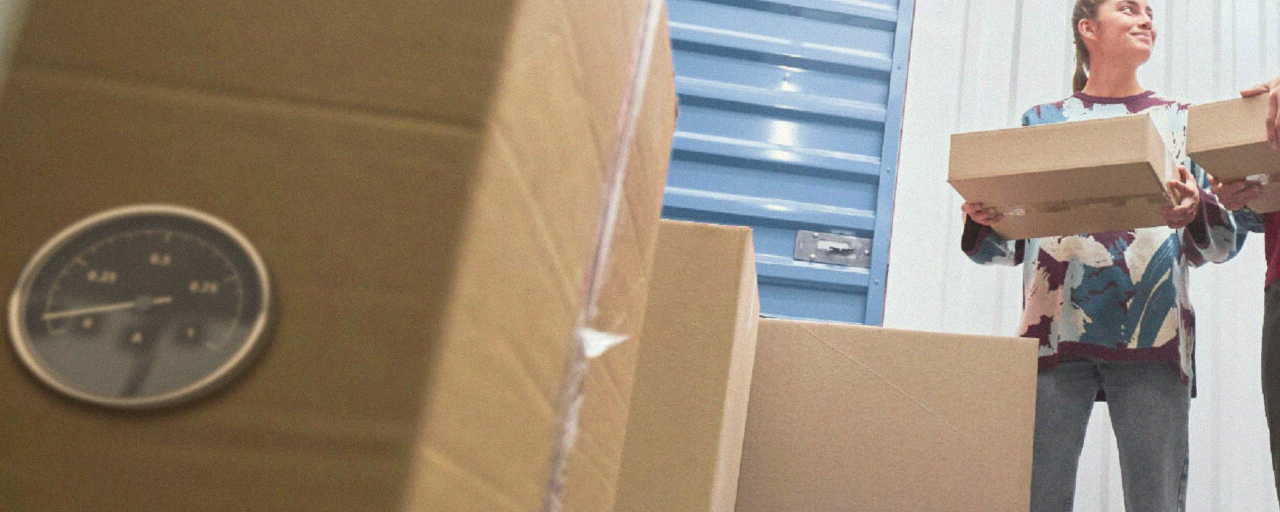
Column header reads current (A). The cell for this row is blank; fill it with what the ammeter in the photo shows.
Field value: 0.05 A
